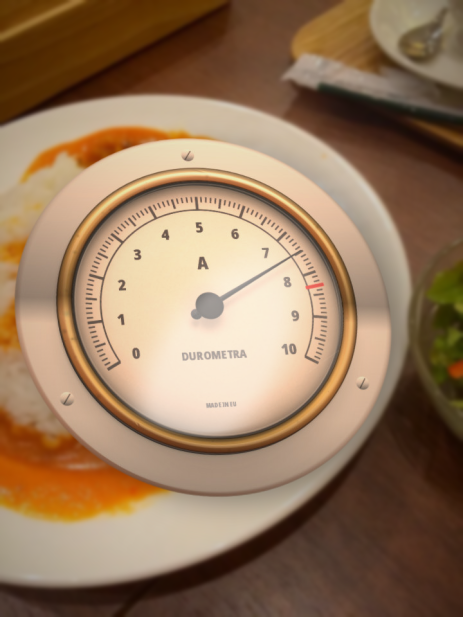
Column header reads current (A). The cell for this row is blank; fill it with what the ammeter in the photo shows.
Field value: 7.5 A
